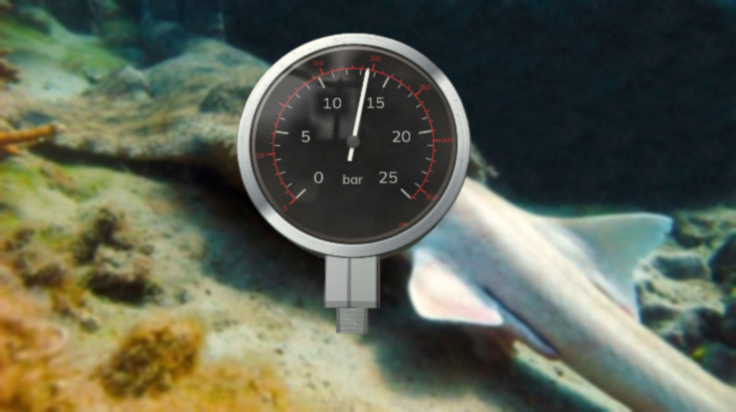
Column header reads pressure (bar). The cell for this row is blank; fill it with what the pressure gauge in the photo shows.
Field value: 13.5 bar
